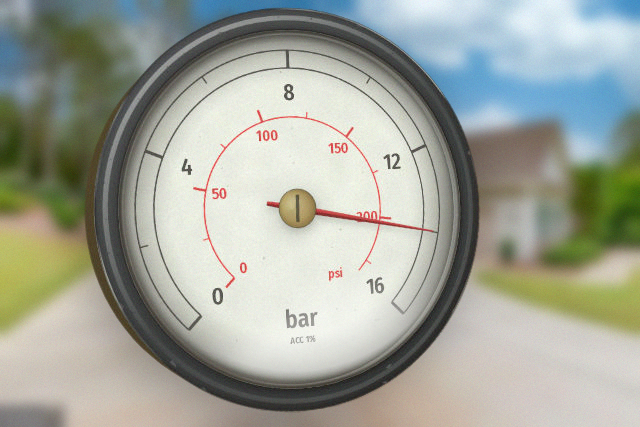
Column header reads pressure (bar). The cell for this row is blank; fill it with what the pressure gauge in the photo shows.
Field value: 14 bar
